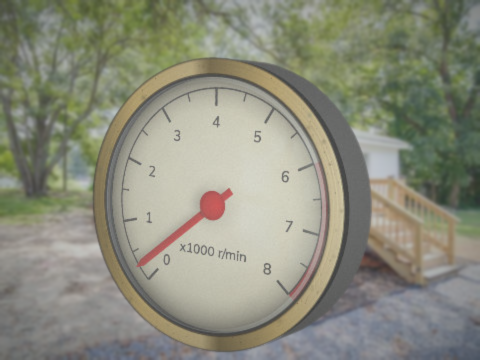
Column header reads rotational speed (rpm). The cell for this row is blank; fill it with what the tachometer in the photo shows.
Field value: 250 rpm
